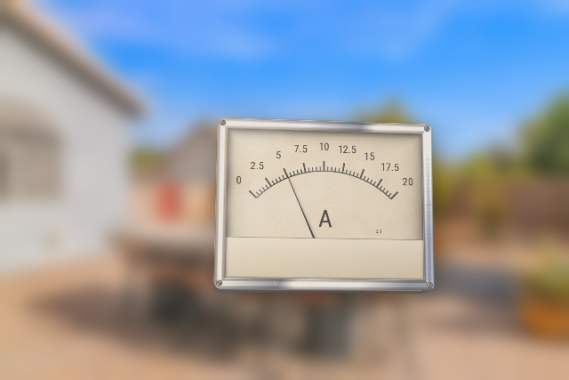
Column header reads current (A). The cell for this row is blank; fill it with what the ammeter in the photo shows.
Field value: 5 A
